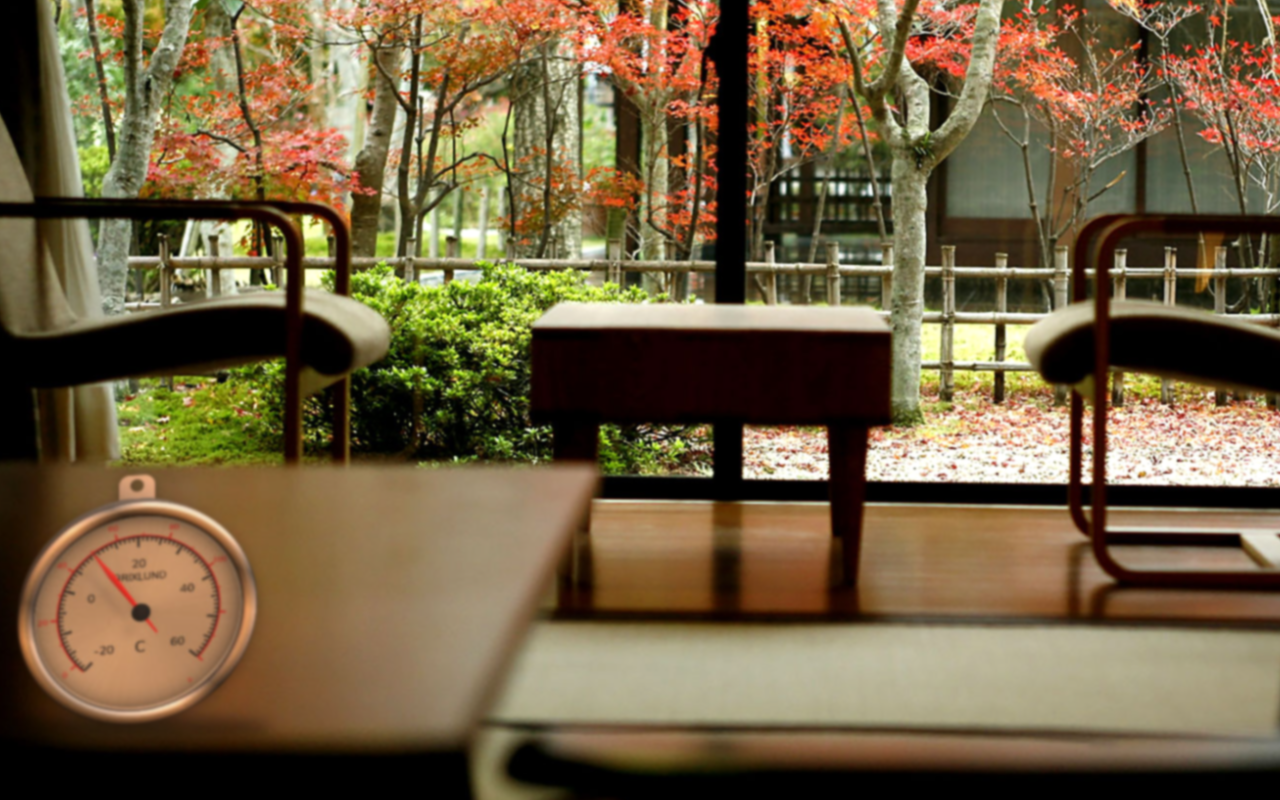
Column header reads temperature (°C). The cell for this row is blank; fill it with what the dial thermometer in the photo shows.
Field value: 10 °C
